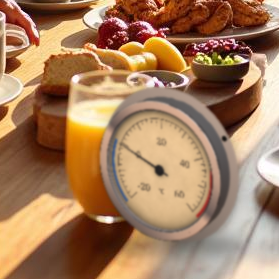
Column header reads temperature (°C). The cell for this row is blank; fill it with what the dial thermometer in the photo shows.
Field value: 0 °C
